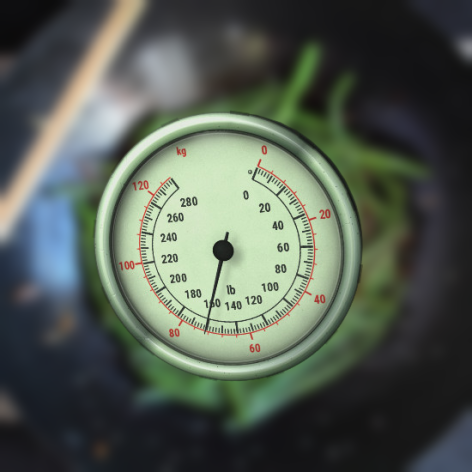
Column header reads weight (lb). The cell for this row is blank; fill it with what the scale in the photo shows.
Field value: 160 lb
